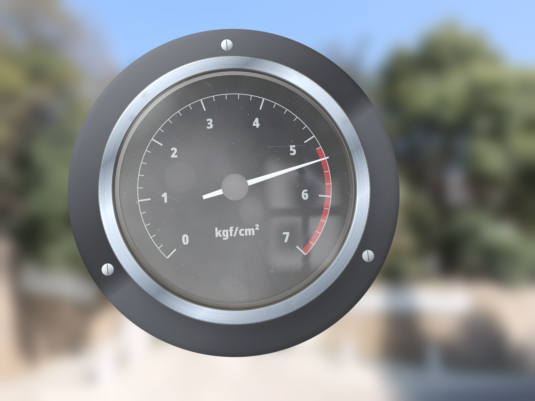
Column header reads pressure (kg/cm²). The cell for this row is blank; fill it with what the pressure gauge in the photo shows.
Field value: 5.4 kg/cm²
